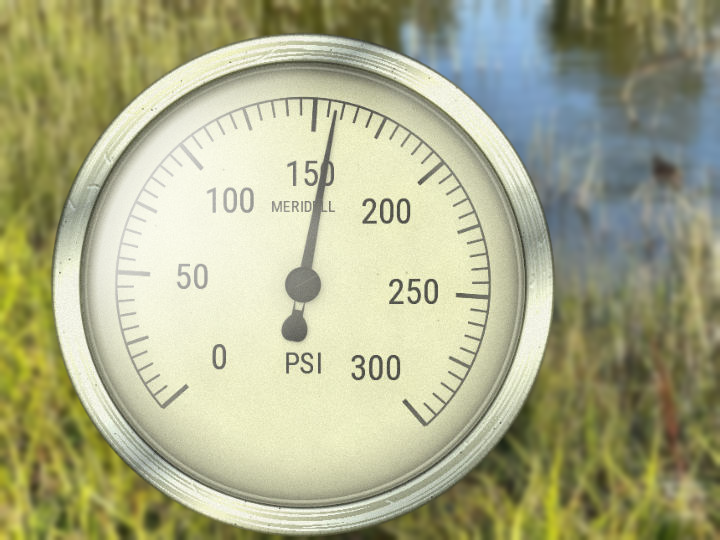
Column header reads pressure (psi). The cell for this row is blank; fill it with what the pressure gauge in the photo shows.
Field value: 157.5 psi
